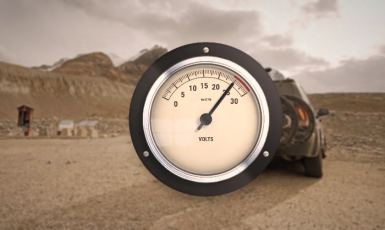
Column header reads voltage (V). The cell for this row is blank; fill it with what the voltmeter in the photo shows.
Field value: 25 V
